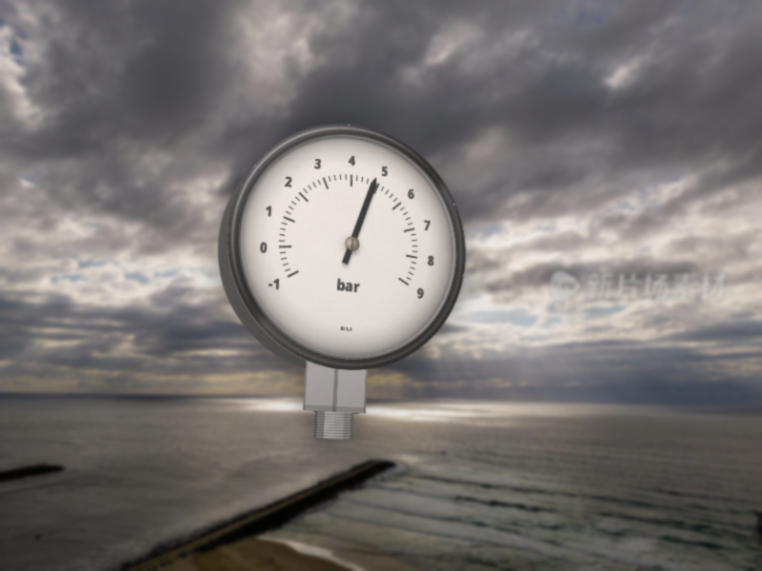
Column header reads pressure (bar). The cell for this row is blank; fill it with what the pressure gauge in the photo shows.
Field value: 4.8 bar
